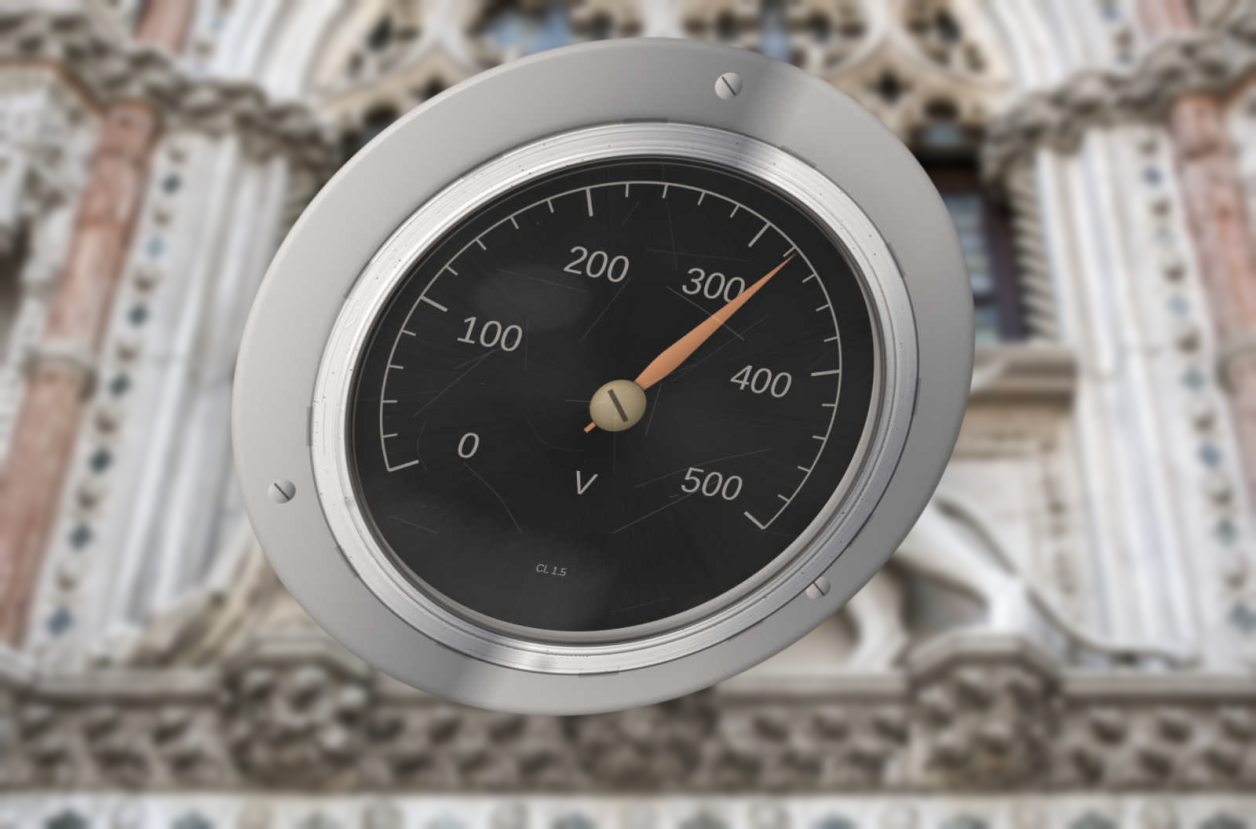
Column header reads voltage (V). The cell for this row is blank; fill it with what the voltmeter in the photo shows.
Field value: 320 V
